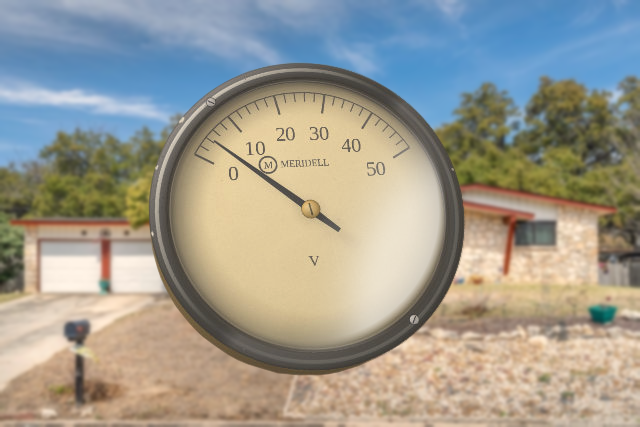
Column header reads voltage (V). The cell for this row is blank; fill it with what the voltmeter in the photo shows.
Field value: 4 V
